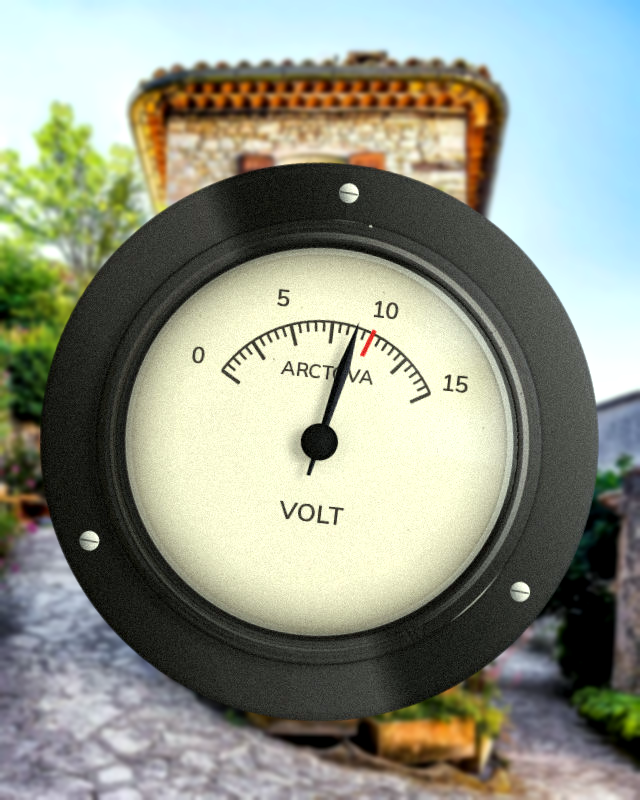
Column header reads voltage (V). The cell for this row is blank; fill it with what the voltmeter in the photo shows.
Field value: 9 V
